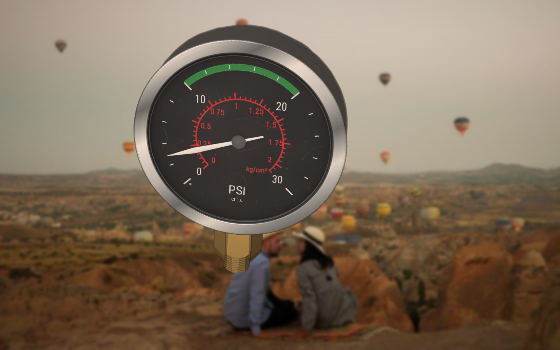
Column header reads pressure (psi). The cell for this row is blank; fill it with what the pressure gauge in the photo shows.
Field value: 3 psi
